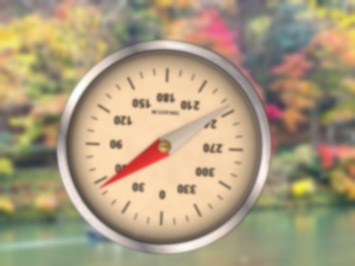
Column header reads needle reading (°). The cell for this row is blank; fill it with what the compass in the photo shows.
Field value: 55 °
